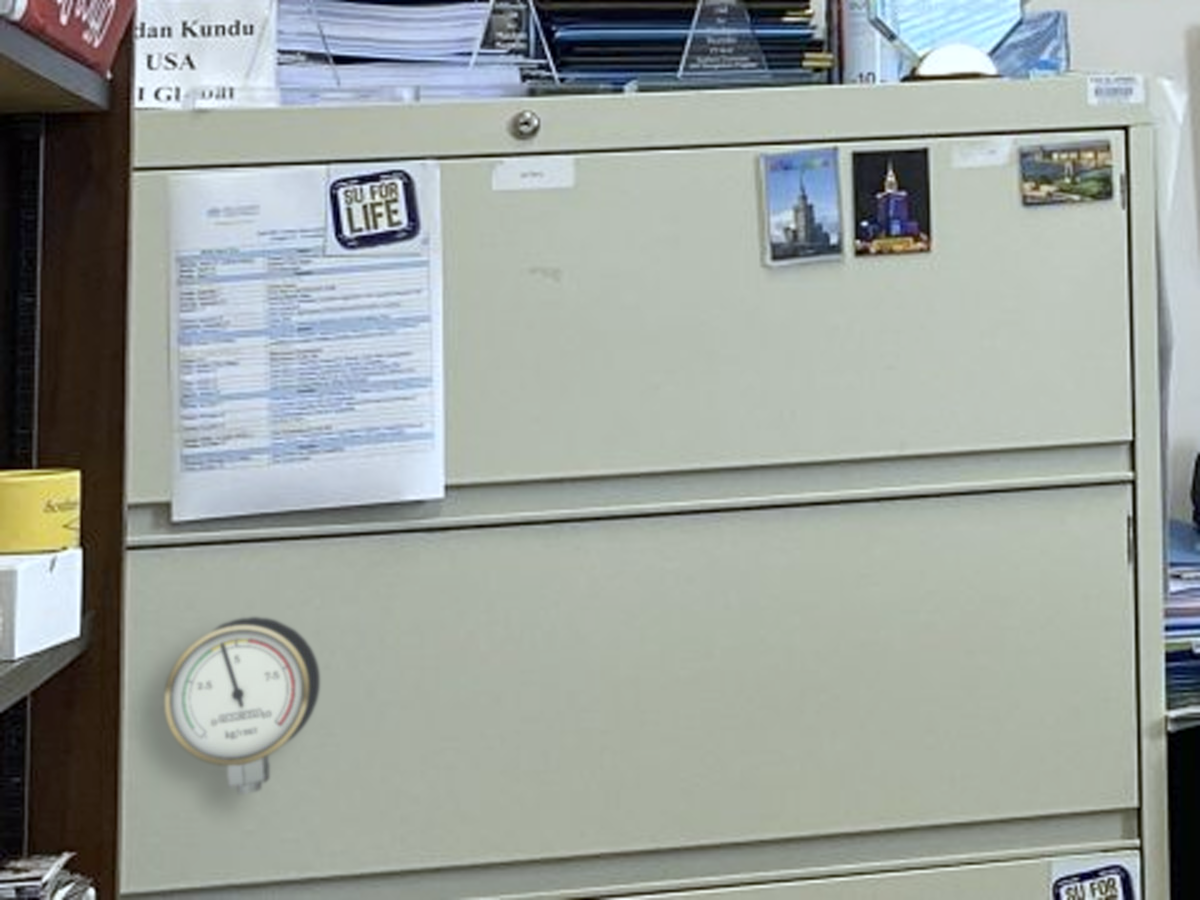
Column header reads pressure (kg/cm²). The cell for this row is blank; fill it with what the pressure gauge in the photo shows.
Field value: 4.5 kg/cm²
